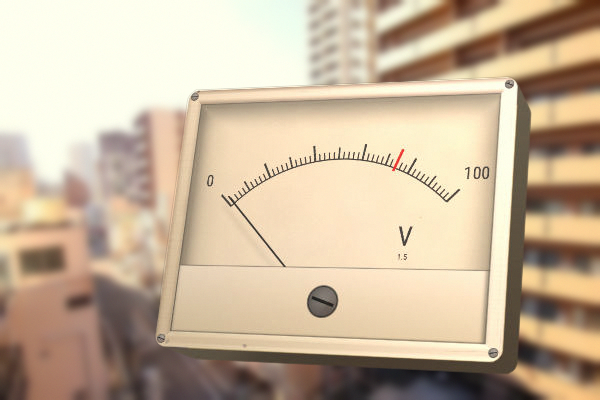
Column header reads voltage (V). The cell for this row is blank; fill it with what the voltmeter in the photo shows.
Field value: 2 V
